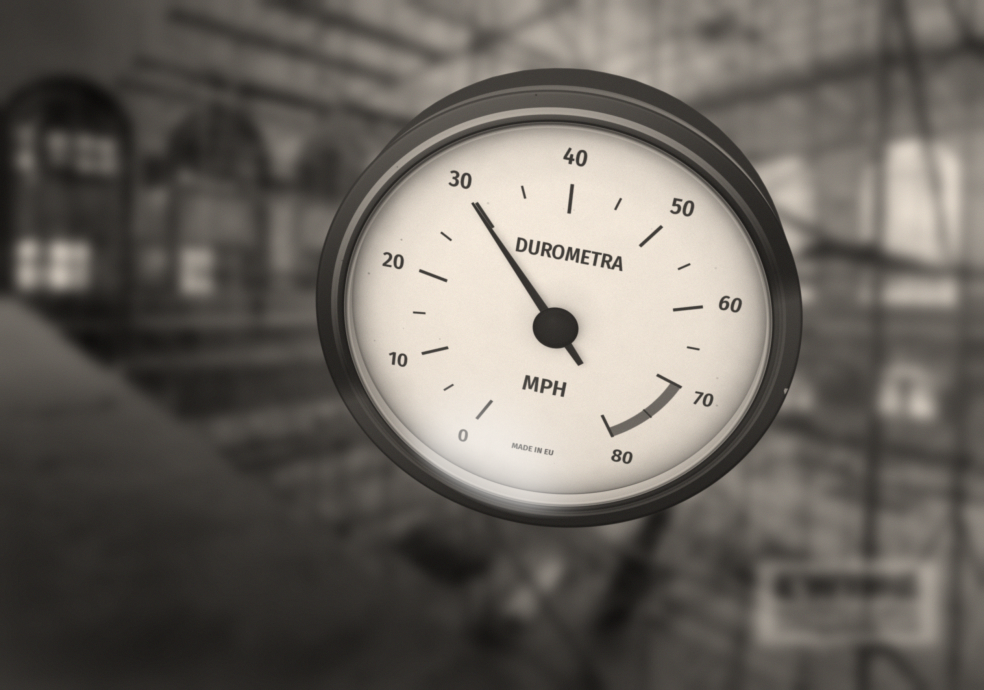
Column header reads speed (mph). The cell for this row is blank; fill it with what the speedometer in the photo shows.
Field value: 30 mph
